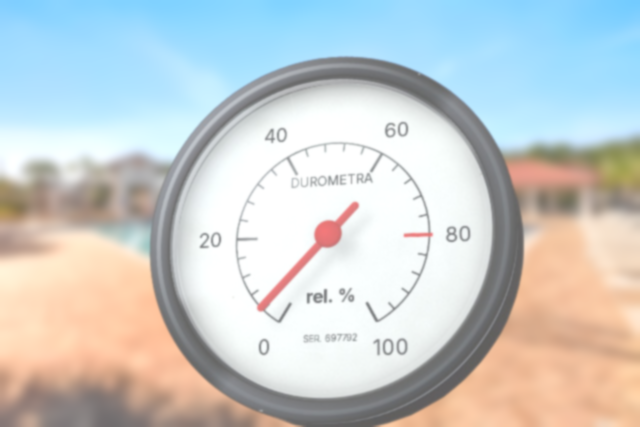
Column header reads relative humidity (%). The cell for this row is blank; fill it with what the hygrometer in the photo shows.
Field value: 4 %
